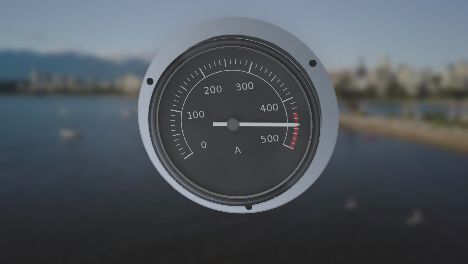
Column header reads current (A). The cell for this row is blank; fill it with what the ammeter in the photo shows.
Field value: 450 A
